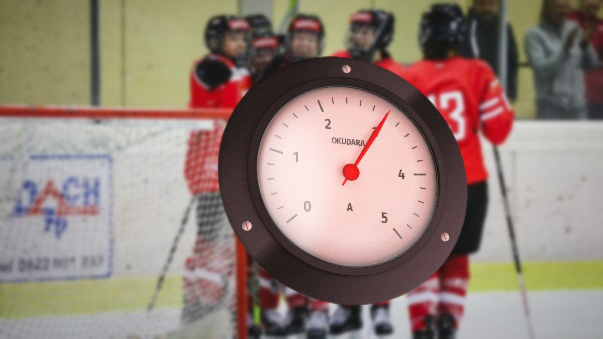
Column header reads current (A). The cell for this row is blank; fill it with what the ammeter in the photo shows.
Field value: 3 A
